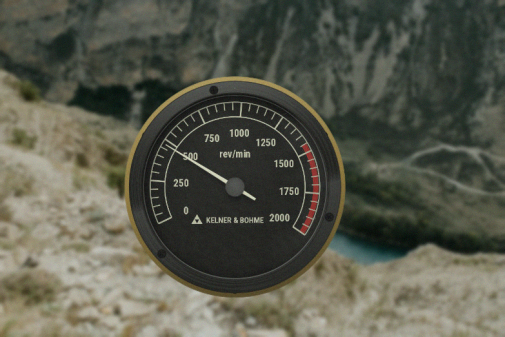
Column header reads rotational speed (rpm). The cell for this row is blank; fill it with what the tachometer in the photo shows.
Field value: 475 rpm
